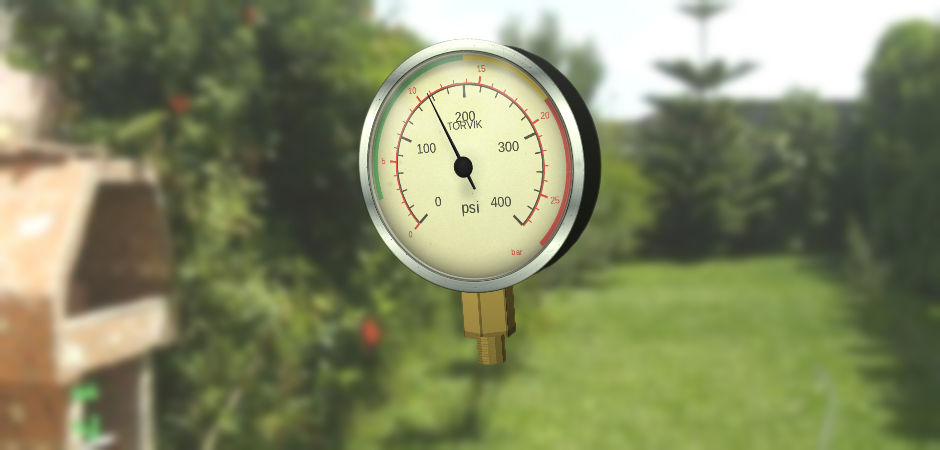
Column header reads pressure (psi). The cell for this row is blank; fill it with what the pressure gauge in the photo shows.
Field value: 160 psi
